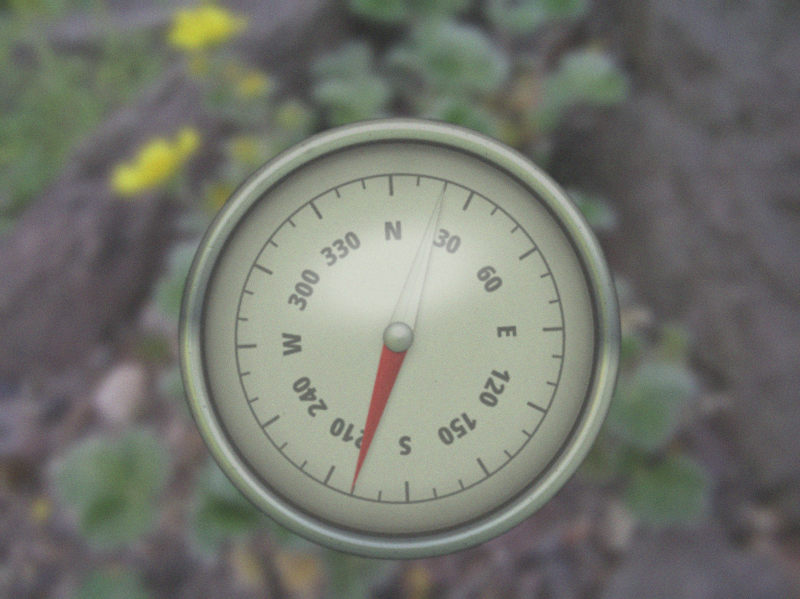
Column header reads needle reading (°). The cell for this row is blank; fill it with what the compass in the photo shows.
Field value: 200 °
